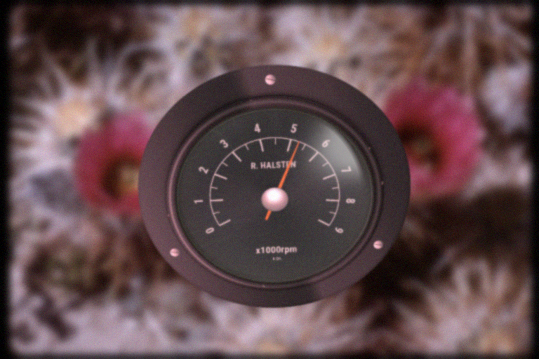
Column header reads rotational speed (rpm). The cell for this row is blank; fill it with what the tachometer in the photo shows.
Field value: 5250 rpm
